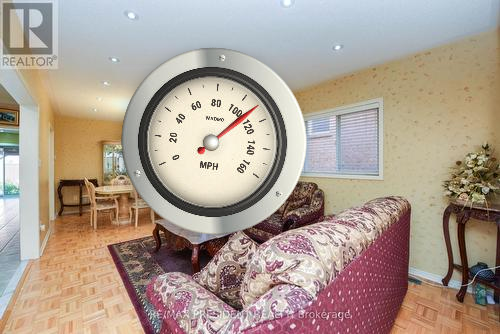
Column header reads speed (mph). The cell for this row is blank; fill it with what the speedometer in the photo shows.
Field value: 110 mph
